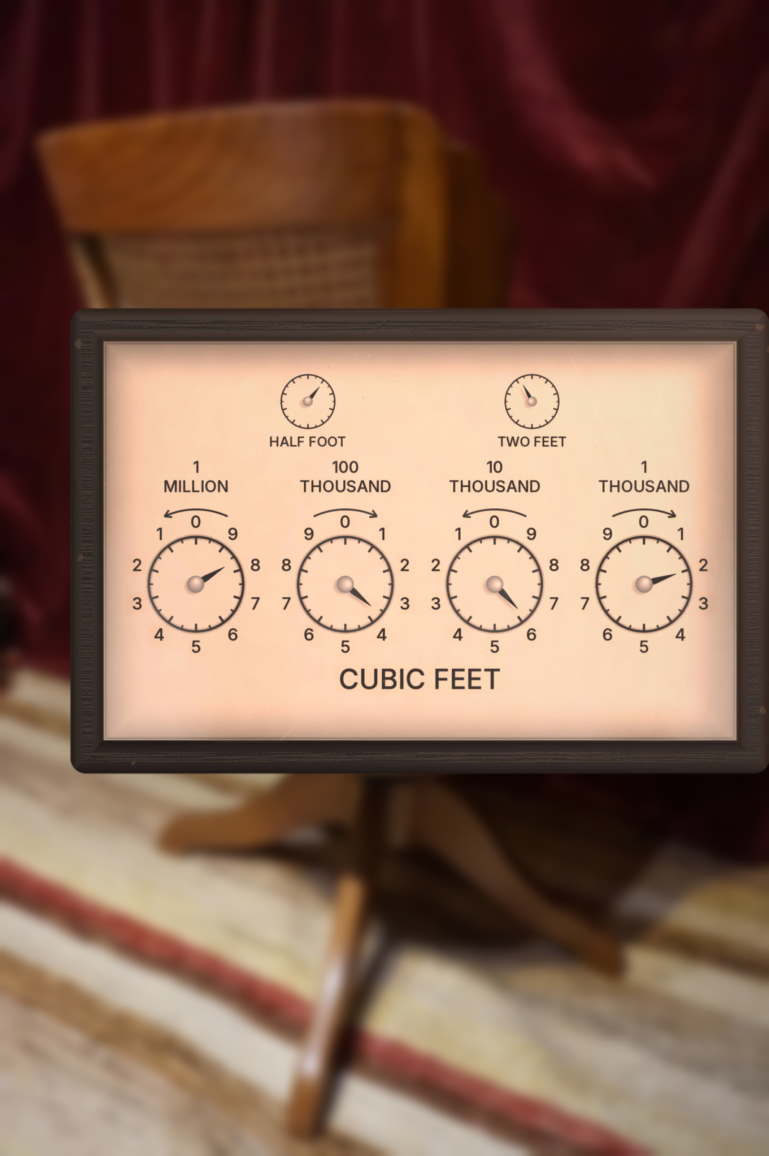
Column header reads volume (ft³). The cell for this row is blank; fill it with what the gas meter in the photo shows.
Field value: 836200 ft³
